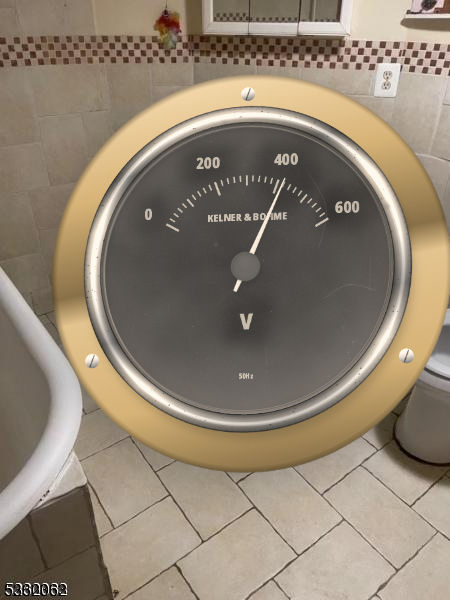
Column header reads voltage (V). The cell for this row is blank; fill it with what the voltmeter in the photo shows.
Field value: 420 V
